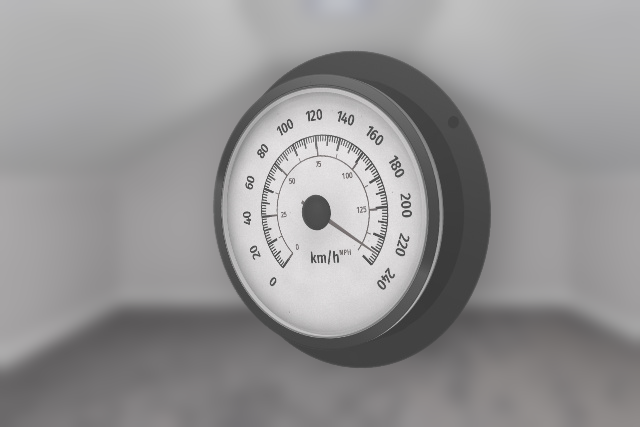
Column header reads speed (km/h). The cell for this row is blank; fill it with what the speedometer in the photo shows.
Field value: 230 km/h
